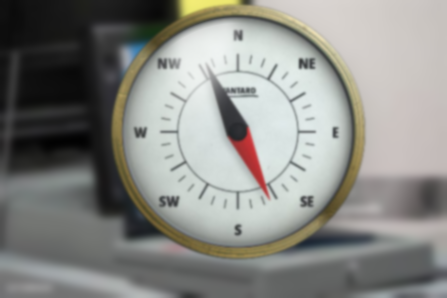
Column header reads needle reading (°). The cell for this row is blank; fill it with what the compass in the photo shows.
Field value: 155 °
